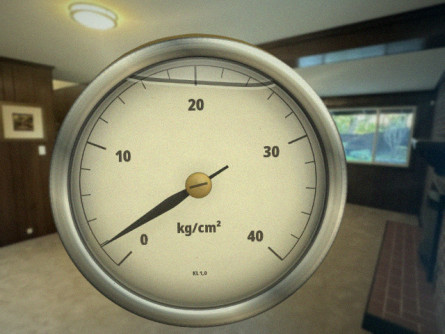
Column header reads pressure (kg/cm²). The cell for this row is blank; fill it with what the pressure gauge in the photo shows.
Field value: 2 kg/cm²
